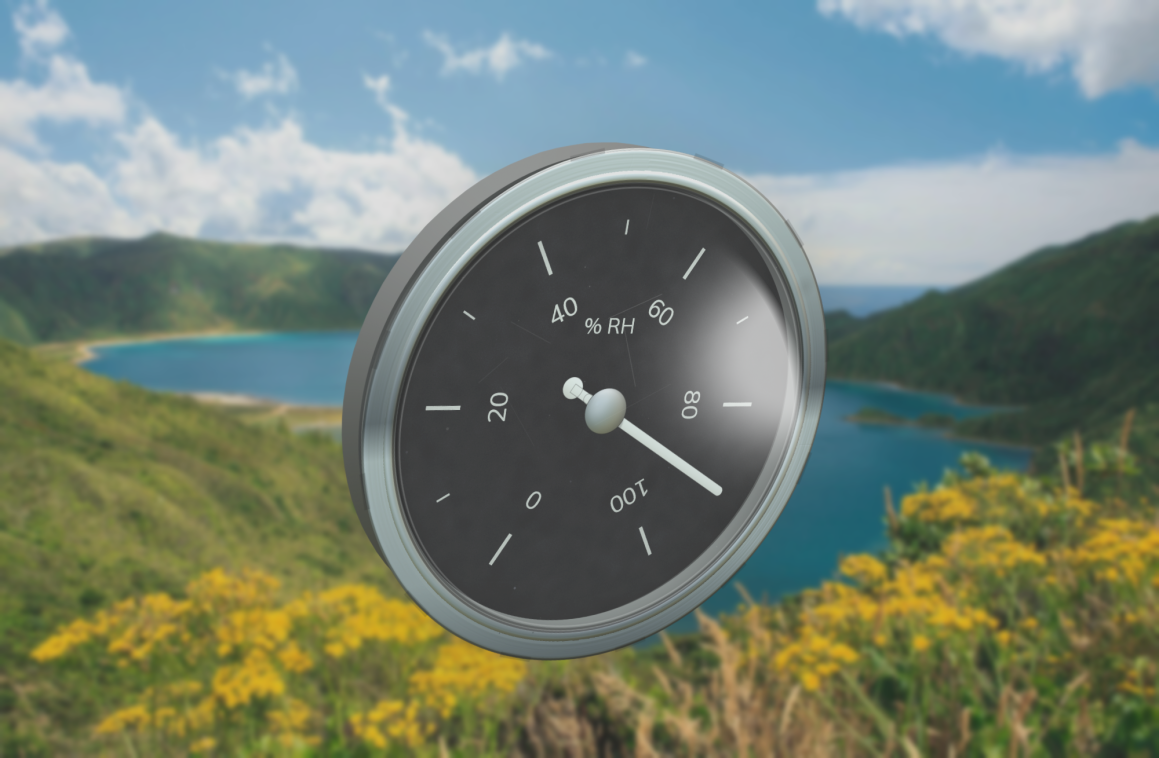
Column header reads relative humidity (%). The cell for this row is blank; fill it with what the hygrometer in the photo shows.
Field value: 90 %
